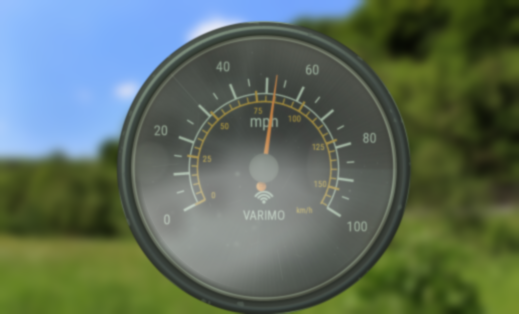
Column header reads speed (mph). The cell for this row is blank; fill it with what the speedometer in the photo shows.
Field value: 52.5 mph
